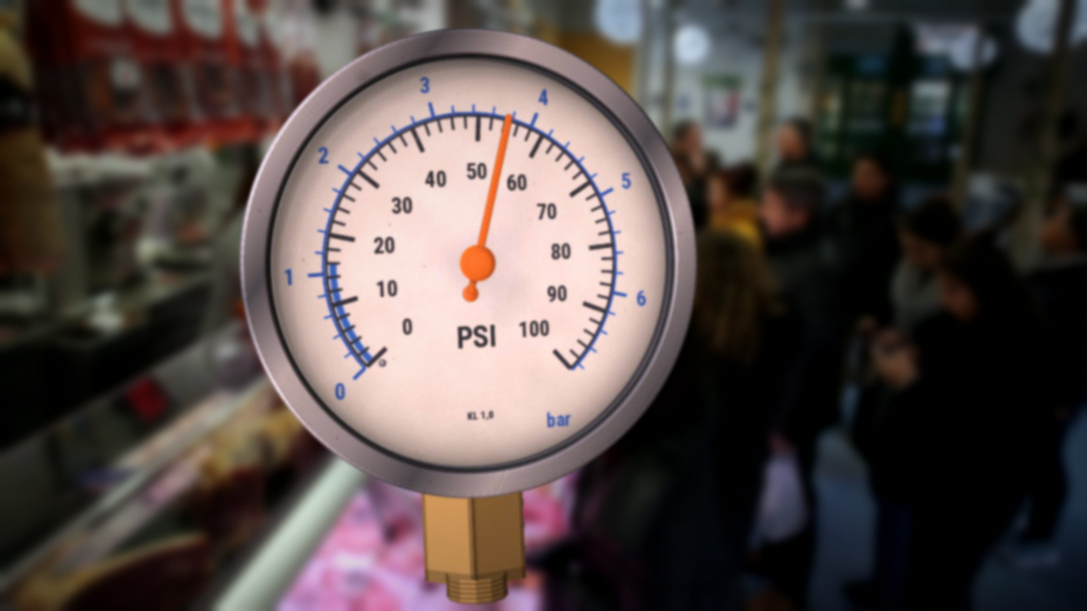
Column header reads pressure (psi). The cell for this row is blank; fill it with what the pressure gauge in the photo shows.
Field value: 54 psi
